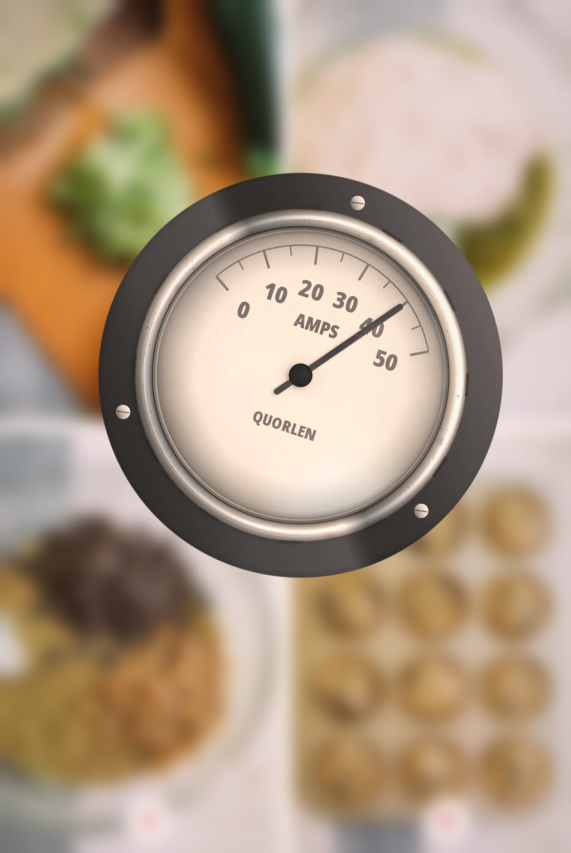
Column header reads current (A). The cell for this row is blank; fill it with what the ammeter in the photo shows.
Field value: 40 A
